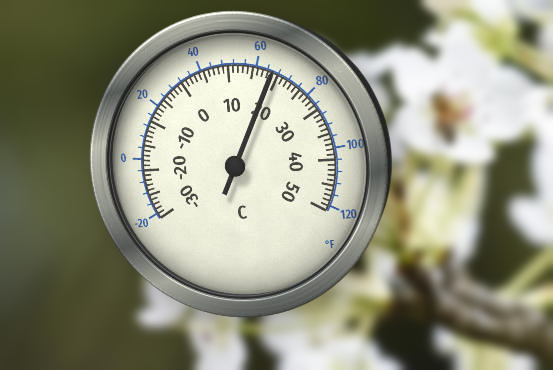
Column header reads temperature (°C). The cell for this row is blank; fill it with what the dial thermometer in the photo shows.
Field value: 19 °C
